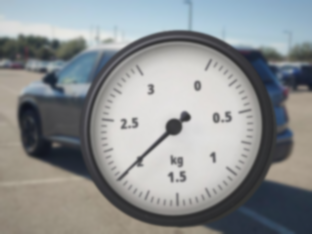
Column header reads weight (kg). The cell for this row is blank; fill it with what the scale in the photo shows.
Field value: 2 kg
